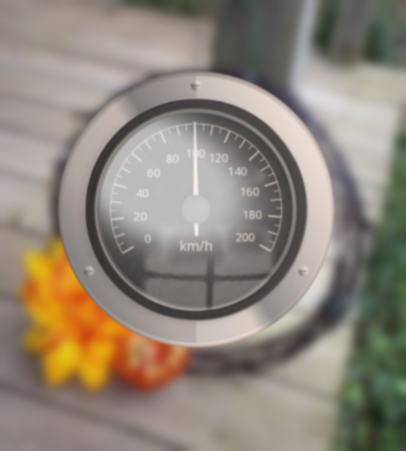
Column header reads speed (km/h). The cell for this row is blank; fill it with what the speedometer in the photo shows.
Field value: 100 km/h
